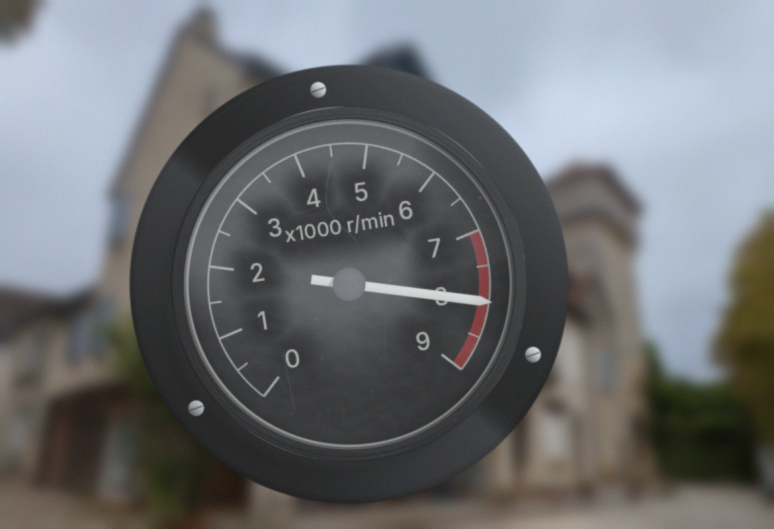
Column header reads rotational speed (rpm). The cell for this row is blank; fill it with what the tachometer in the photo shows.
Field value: 8000 rpm
